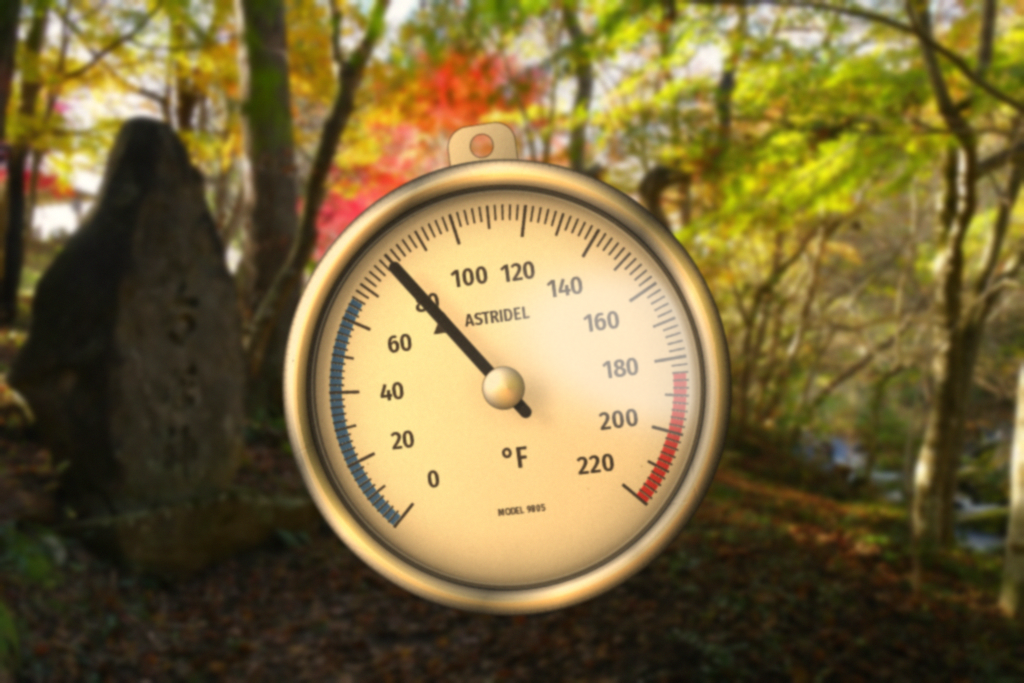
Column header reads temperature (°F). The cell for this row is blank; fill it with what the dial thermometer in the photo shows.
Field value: 80 °F
